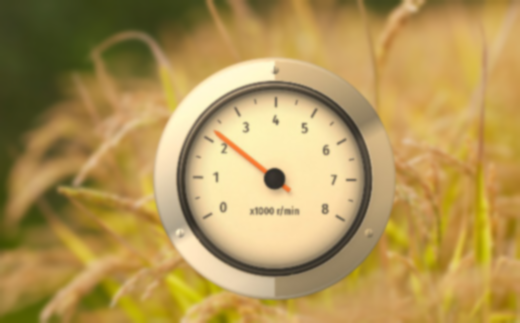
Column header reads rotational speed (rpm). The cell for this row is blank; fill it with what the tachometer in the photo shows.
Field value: 2250 rpm
